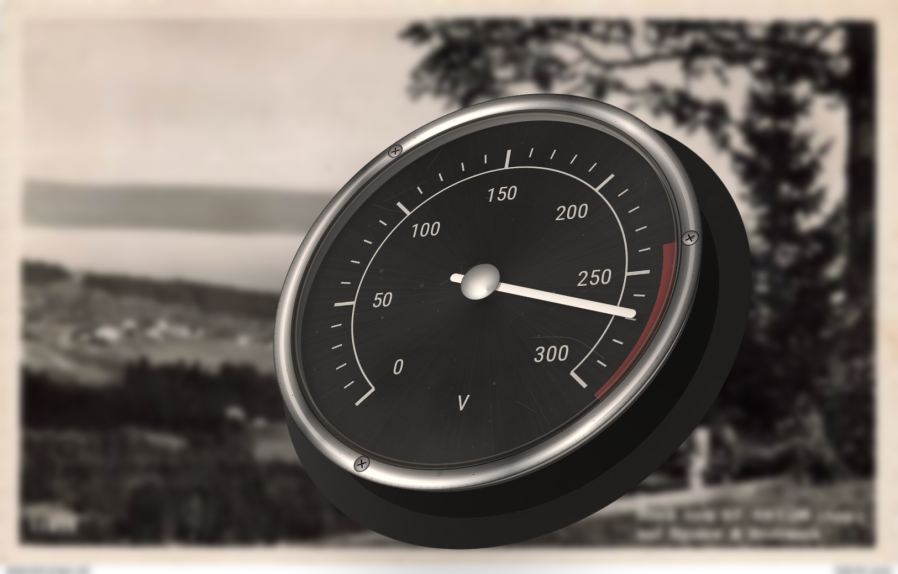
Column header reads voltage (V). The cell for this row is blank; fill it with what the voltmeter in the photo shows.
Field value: 270 V
